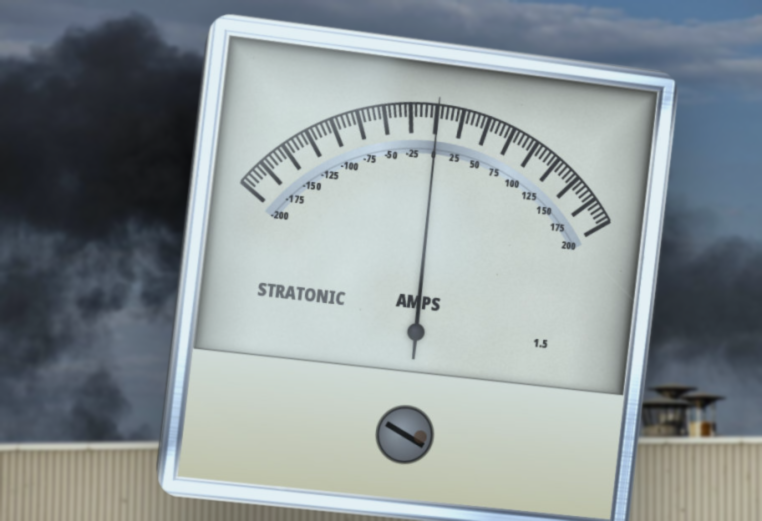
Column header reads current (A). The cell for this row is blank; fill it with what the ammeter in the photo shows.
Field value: 0 A
